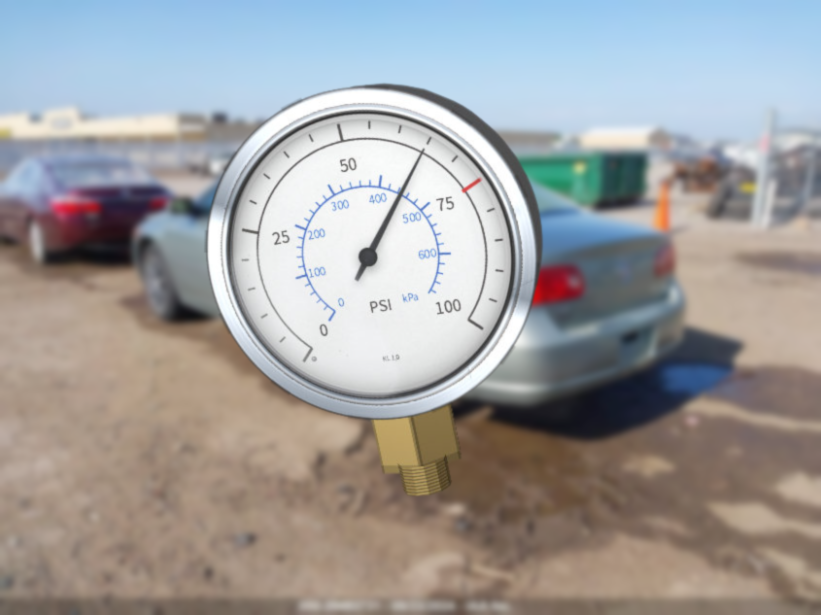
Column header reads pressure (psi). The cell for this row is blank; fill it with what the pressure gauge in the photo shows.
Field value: 65 psi
